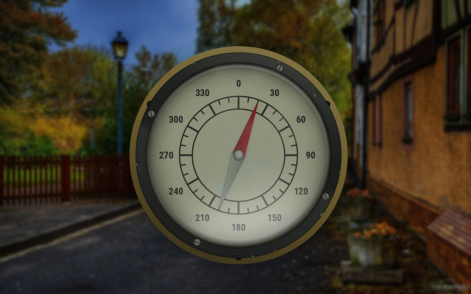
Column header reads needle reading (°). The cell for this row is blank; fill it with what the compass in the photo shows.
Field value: 20 °
